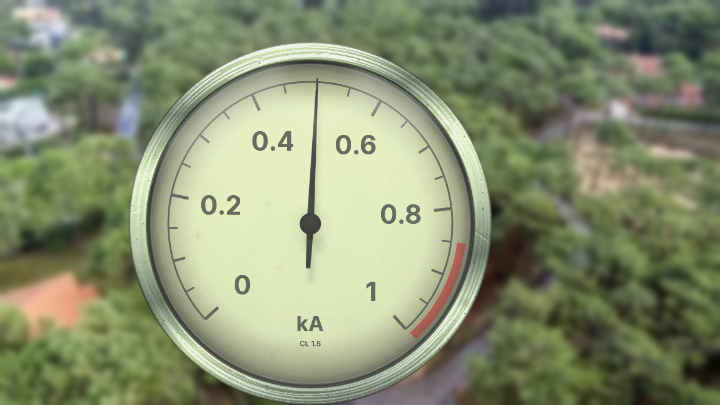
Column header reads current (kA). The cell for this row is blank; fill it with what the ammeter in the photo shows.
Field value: 0.5 kA
